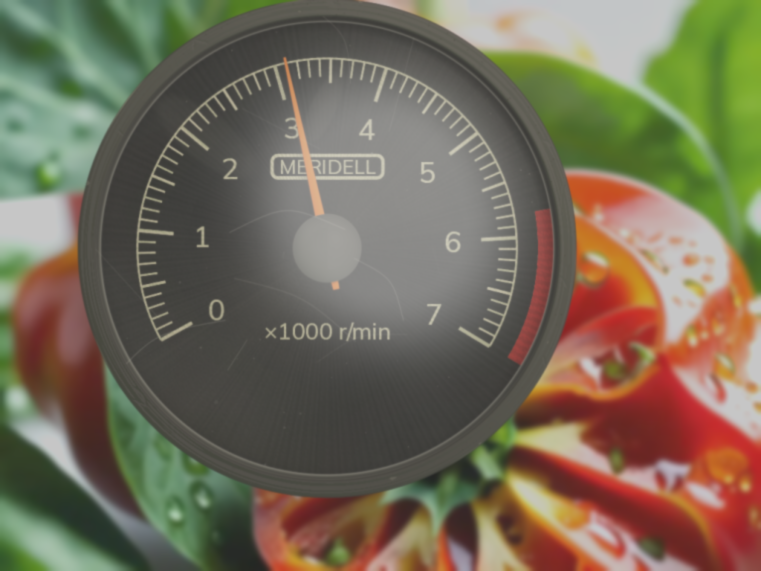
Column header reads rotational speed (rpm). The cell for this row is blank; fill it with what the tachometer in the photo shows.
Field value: 3100 rpm
